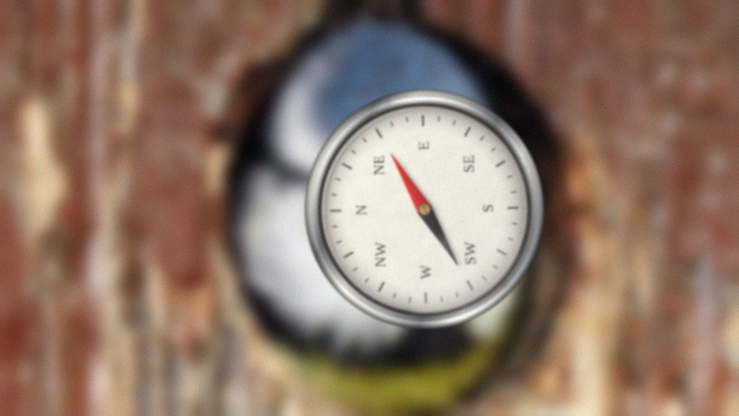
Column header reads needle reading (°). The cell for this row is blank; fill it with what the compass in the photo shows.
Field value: 60 °
